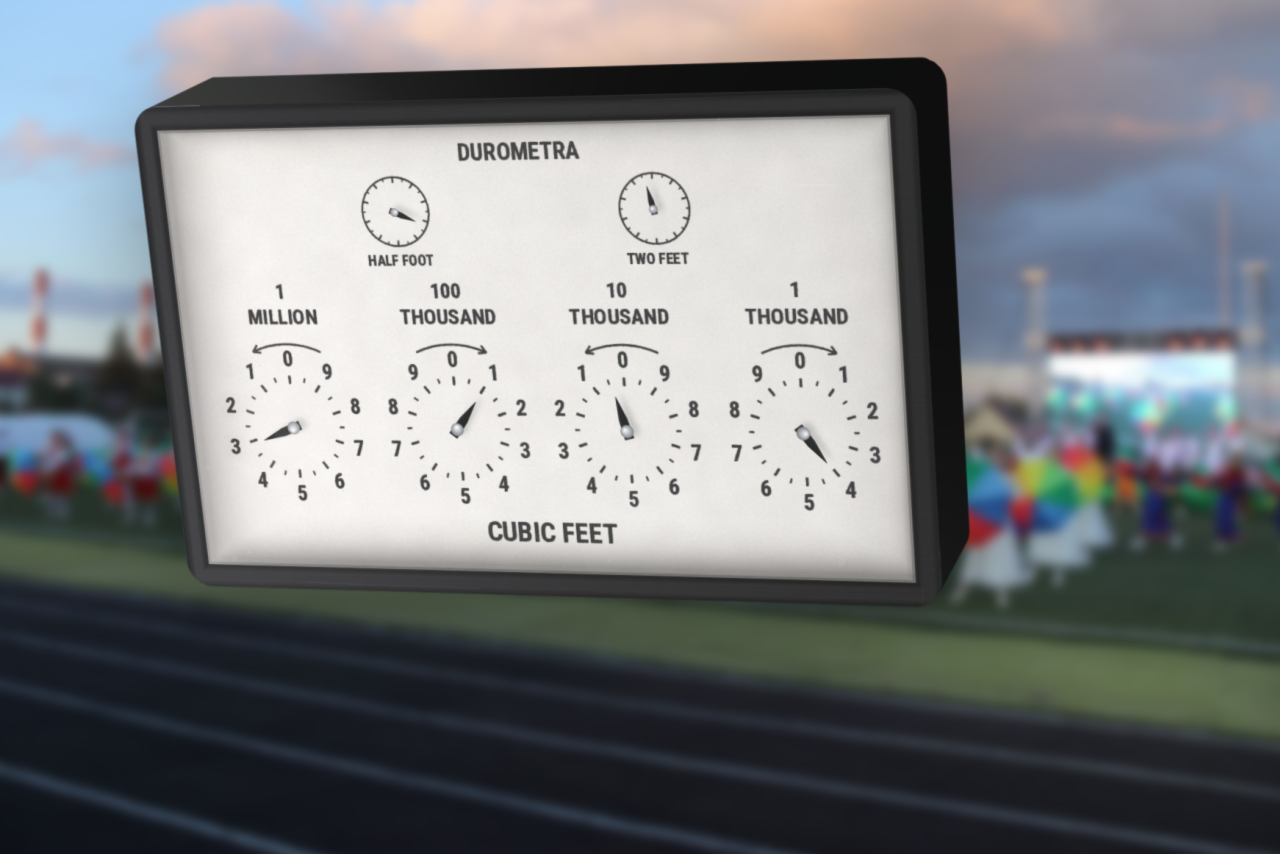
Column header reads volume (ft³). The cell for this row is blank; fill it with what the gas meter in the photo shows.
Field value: 310400 ft³
